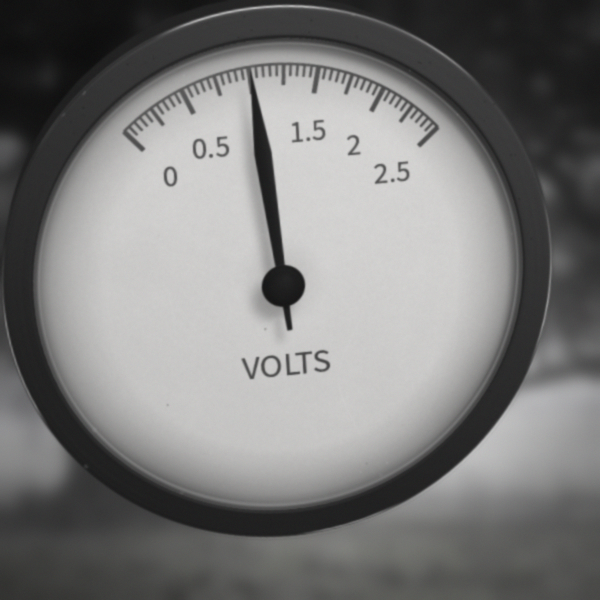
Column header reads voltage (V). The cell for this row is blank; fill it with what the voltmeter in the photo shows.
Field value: 1 V
